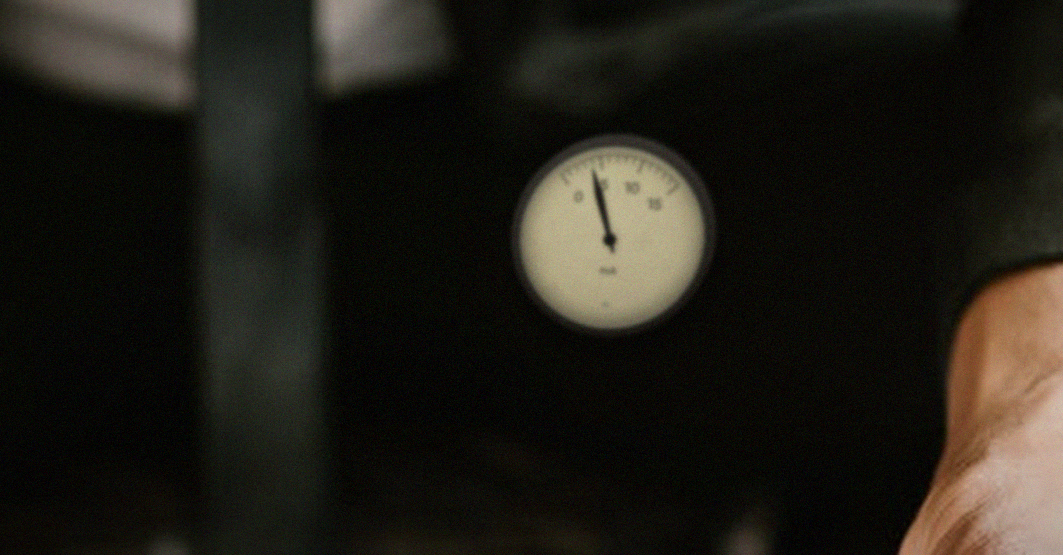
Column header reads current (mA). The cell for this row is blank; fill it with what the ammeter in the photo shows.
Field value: 4 mA
